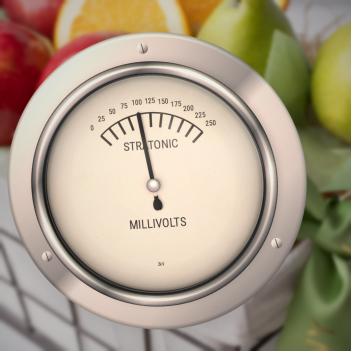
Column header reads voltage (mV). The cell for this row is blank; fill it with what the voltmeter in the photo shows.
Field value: 100 mV
